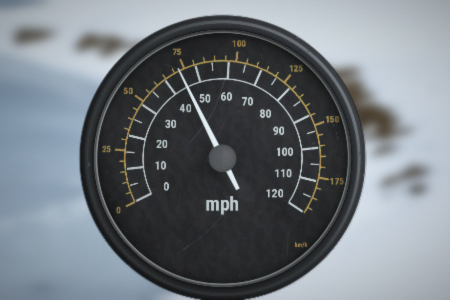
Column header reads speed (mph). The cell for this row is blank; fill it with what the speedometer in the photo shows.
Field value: 45 mph
